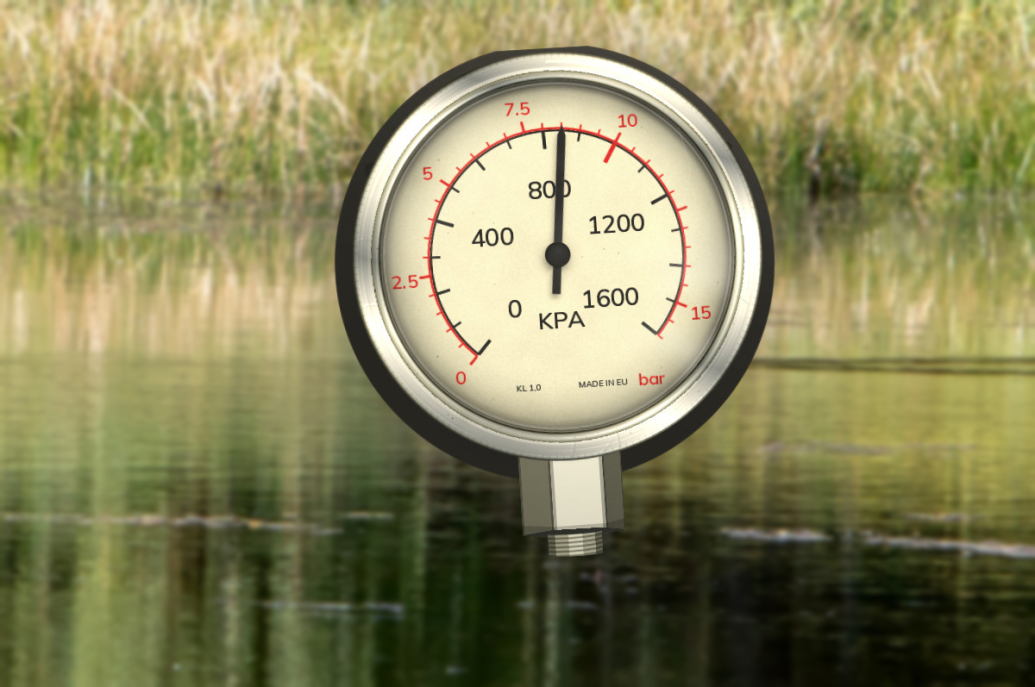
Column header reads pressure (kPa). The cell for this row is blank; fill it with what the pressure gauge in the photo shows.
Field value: 850 kPa
